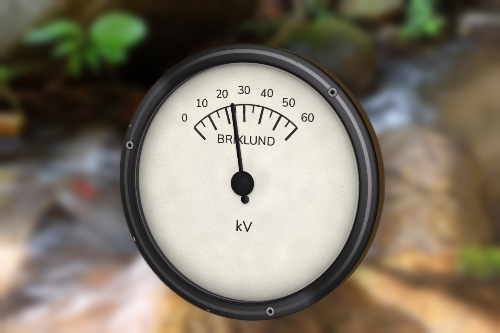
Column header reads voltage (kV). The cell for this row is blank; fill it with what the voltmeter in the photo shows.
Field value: 25 kV
